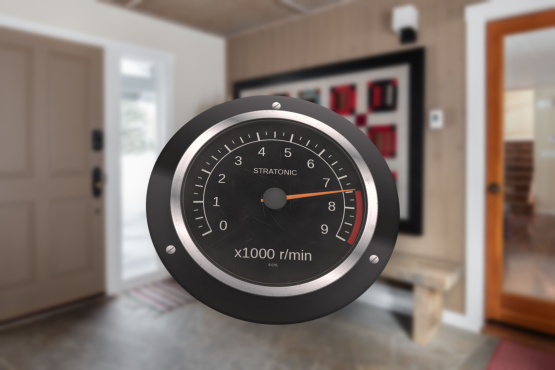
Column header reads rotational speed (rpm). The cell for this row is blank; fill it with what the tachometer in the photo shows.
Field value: 7500 rpm
